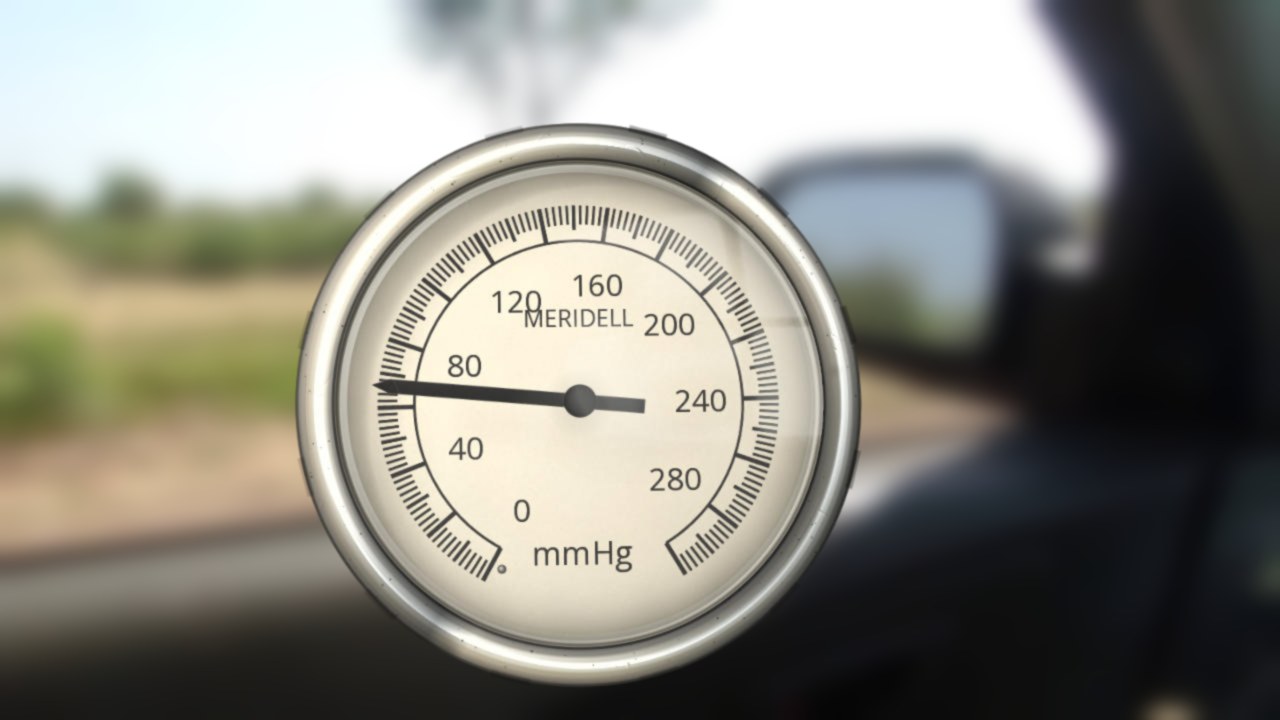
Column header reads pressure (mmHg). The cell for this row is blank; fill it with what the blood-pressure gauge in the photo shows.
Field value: 66 mmHg
